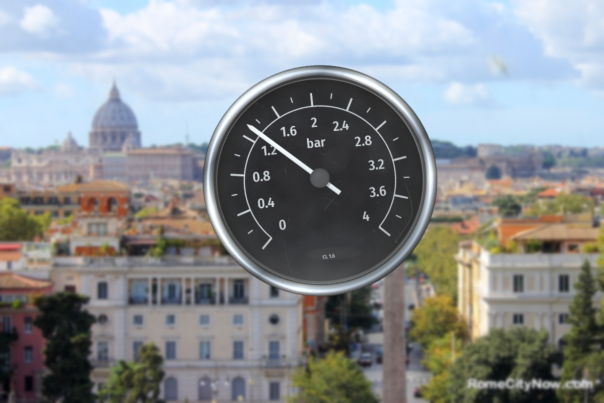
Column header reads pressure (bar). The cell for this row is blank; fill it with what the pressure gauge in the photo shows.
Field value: 1.3 bar
